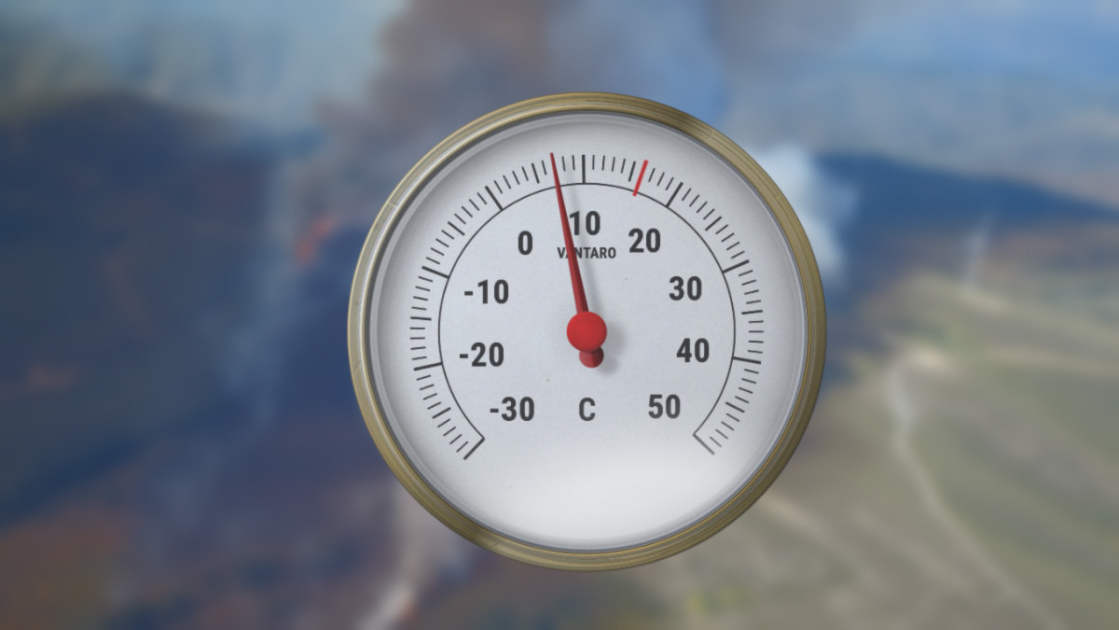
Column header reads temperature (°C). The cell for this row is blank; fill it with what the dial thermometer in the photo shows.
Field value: 7 °C
